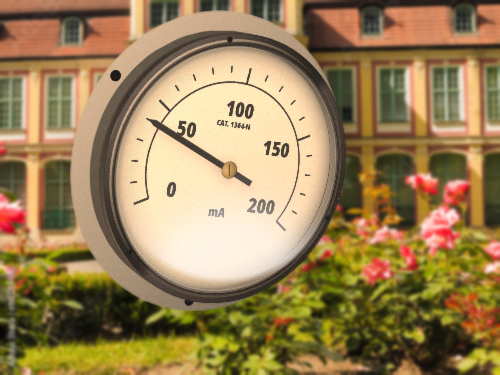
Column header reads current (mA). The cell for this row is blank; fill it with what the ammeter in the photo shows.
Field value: 40 mA
